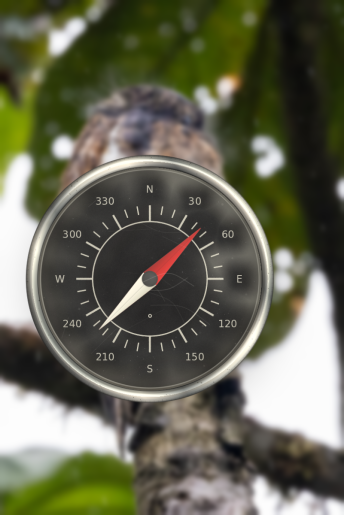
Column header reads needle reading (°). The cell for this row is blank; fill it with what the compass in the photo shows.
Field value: 45 °
